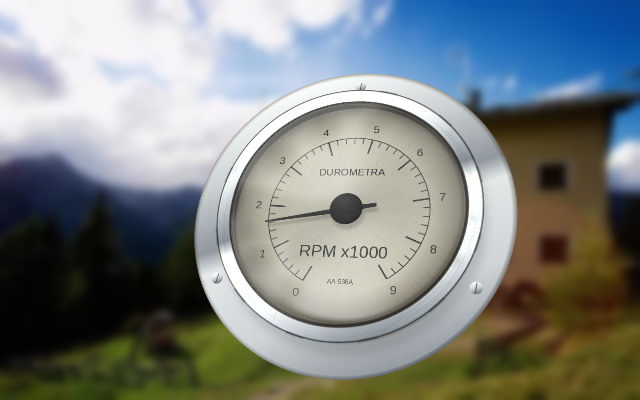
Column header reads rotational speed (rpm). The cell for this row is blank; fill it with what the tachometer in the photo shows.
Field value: 1600 rpm
